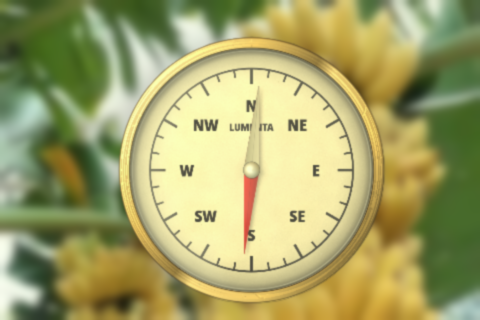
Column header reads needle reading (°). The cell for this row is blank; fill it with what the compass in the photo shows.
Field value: 185 °
